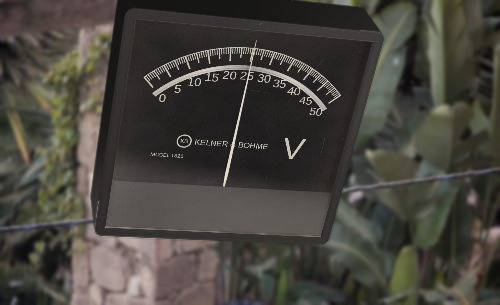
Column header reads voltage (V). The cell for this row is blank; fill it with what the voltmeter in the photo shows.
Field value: 25 V
